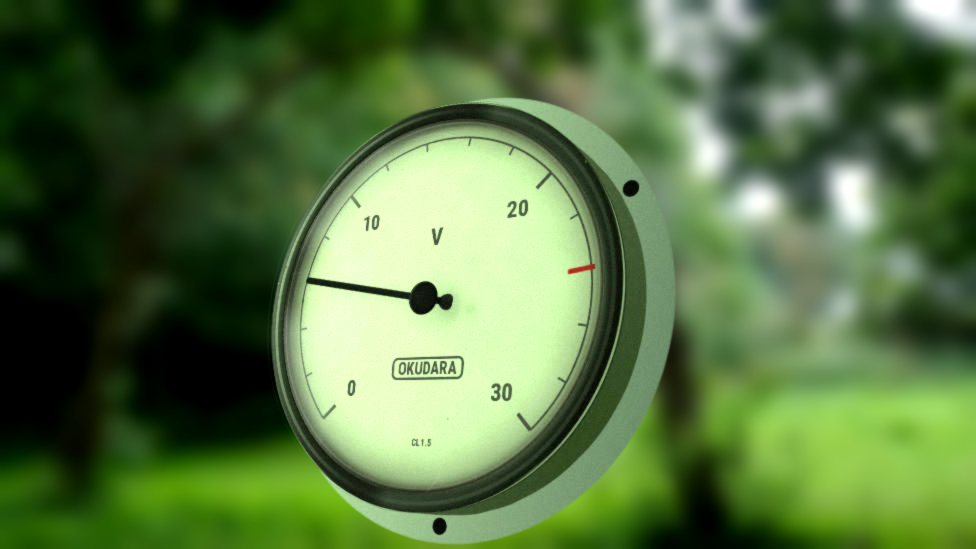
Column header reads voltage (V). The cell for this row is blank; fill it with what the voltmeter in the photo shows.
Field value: 6 V
